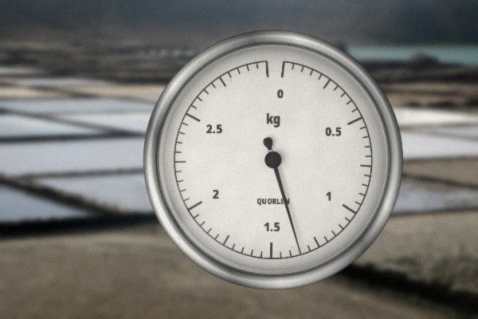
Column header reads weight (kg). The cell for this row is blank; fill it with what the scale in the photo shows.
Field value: 1.35 kg
